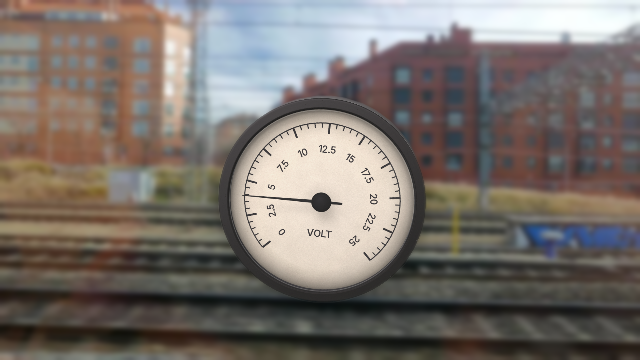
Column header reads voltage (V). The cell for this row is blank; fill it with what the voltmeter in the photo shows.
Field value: 4 V
